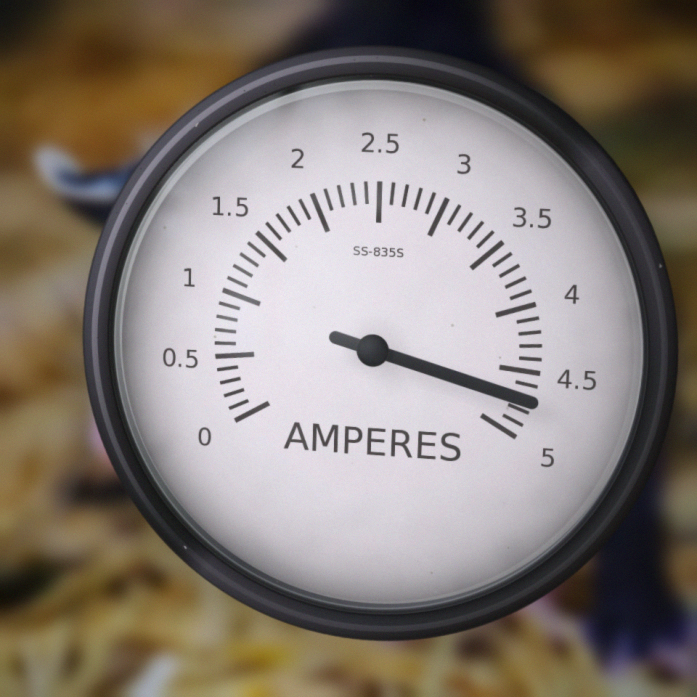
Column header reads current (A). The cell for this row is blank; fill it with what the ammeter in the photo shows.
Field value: 4.7 A
